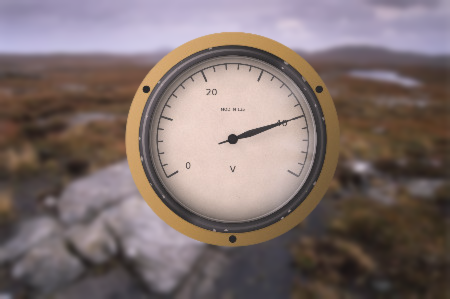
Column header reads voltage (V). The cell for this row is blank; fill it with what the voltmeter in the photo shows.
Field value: 40 V
